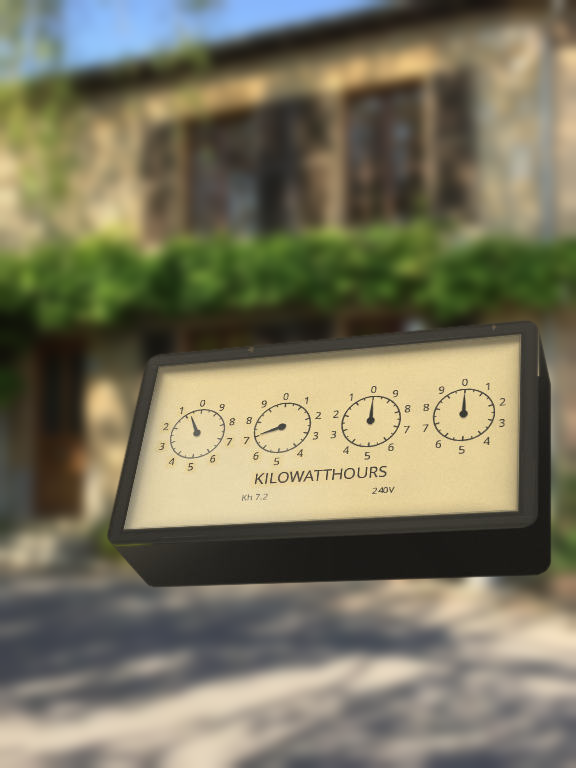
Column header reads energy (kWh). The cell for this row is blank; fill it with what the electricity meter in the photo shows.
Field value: 700 kWh
